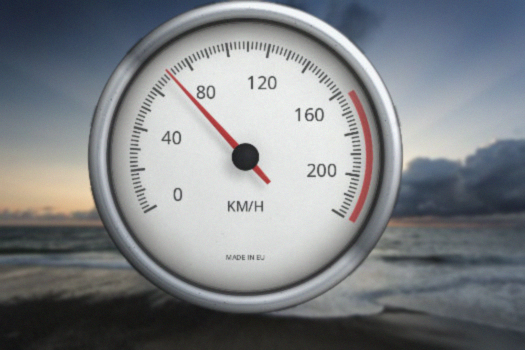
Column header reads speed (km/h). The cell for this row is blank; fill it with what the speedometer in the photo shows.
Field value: 70 km/h
